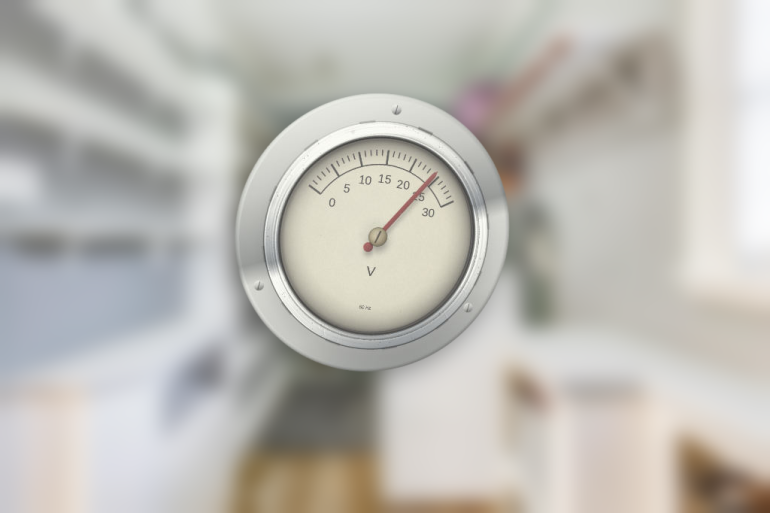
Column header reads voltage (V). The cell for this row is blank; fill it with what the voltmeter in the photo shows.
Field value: 24 V
